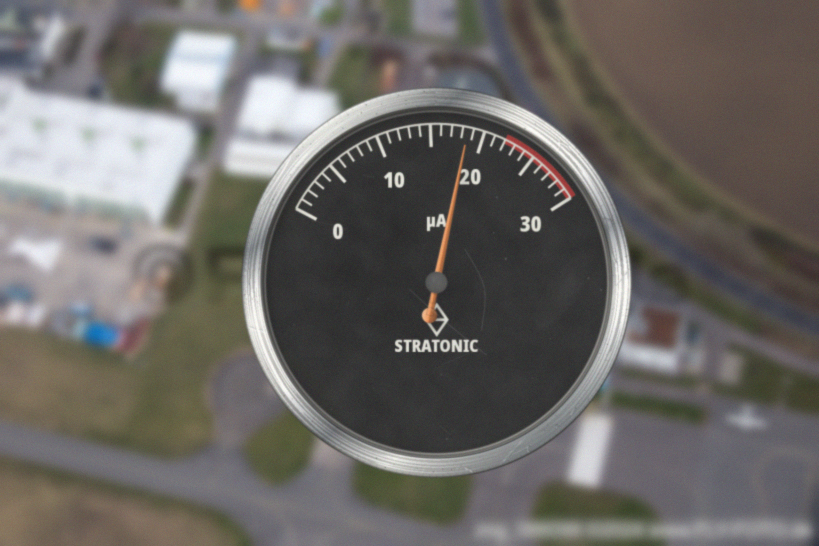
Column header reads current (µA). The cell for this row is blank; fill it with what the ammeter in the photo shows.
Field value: 18.5 µA
